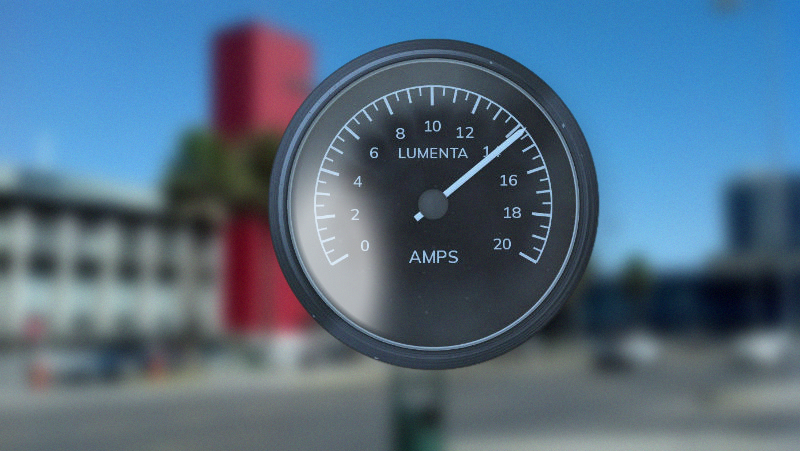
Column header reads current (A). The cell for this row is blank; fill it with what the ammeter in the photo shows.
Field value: 14.25 A
